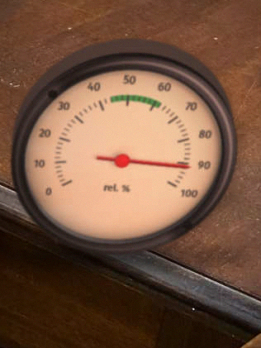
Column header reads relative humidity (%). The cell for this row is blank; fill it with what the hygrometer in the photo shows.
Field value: 90 %
